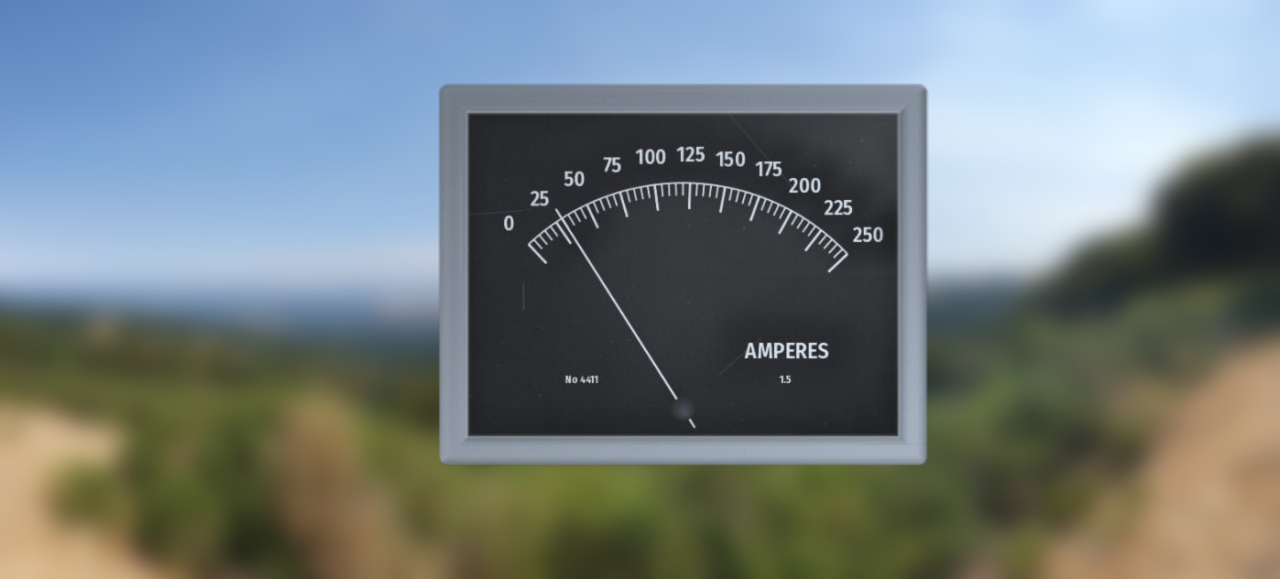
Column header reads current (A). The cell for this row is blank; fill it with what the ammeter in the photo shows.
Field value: 30 A
